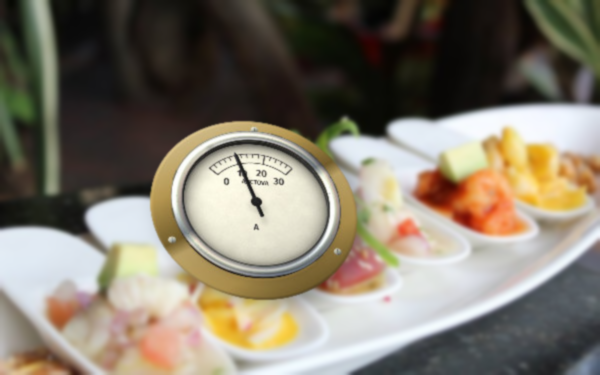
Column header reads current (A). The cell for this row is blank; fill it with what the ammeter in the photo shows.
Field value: 10 A
